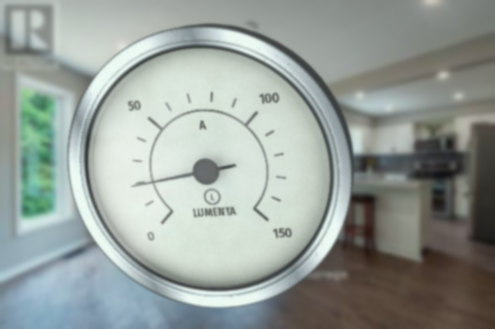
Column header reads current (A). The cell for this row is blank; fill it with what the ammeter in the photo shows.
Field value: 20 A
